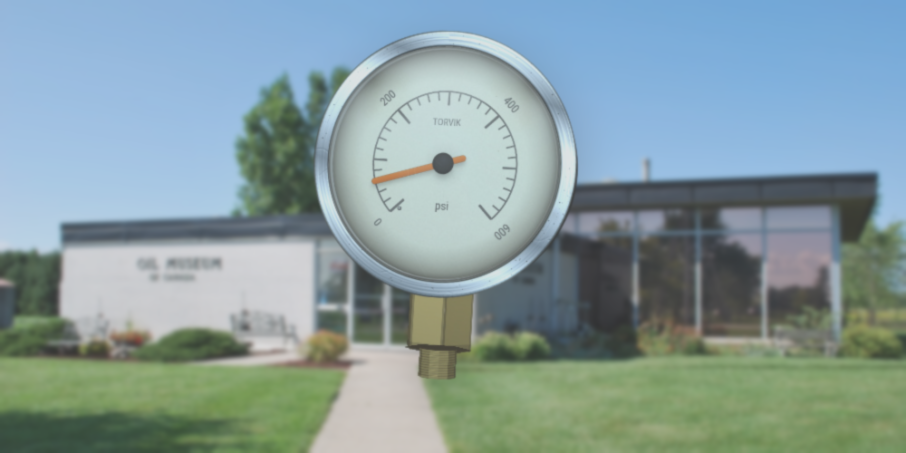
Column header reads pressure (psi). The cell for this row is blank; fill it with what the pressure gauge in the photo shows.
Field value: 60 psi
